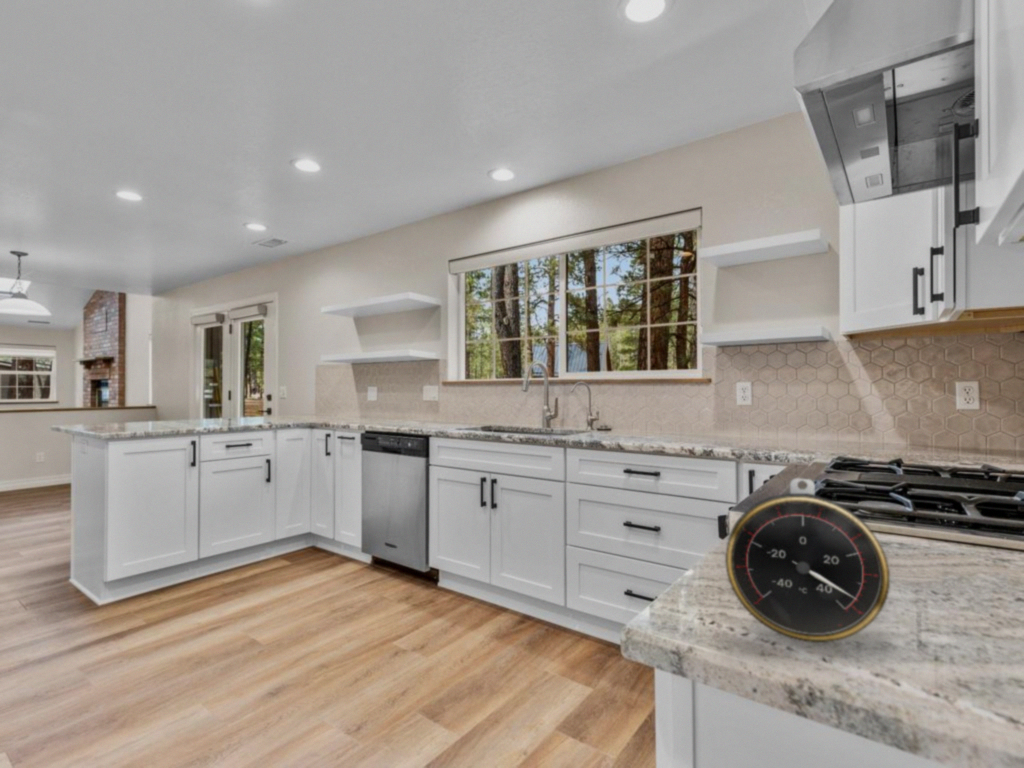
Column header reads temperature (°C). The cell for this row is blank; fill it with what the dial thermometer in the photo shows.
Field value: 35 °C
